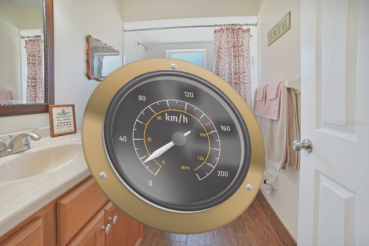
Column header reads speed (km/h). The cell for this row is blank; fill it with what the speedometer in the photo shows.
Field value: 15 km/h
